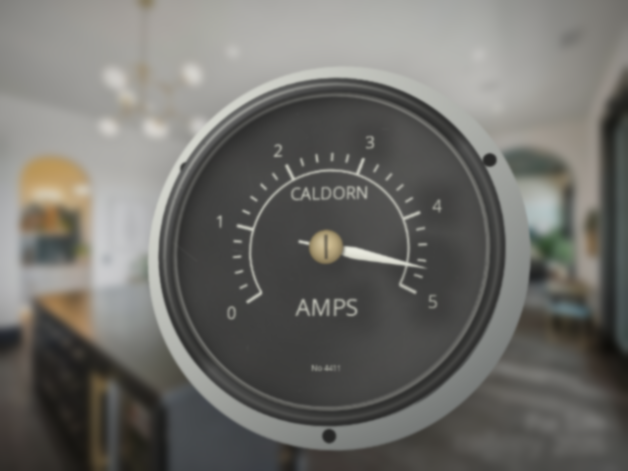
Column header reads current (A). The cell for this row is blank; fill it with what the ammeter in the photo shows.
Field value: 4.7 A
